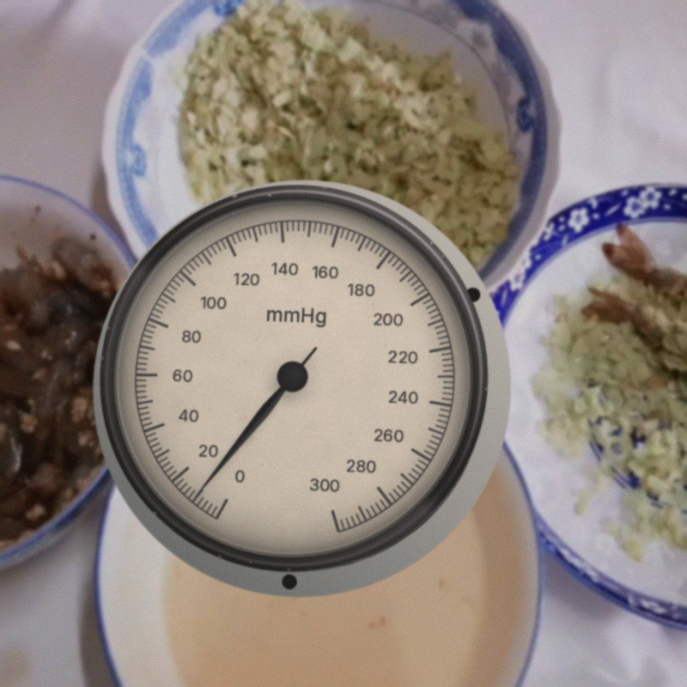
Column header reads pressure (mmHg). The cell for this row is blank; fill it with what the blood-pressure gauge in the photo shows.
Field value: 10 mmHg
